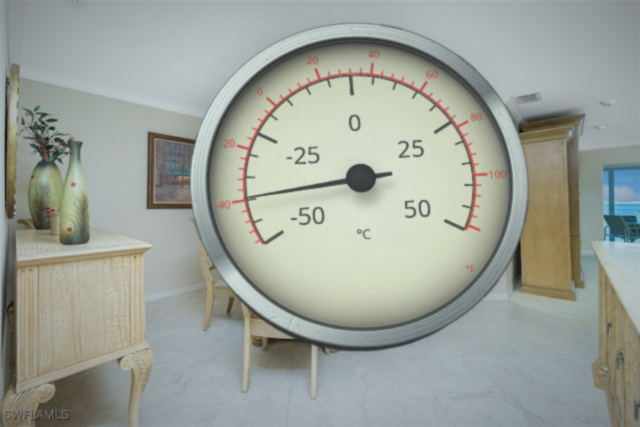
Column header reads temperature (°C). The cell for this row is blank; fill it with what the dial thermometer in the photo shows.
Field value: -40 °C
